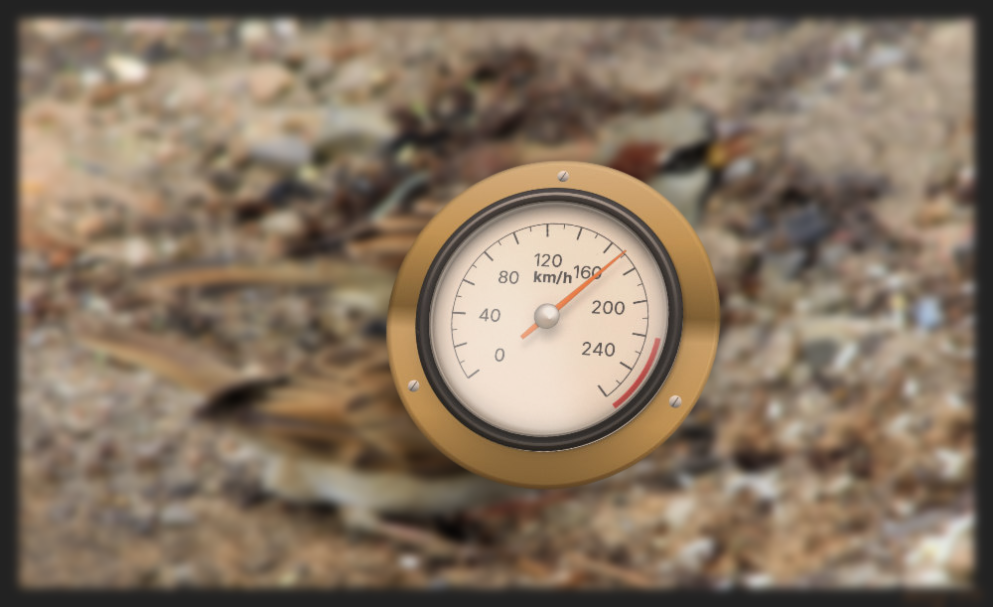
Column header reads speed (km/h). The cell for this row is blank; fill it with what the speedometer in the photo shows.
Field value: 170 km/h
